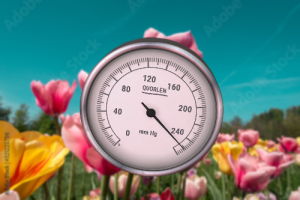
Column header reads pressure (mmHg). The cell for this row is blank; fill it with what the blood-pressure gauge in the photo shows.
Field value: 250 mmHg
